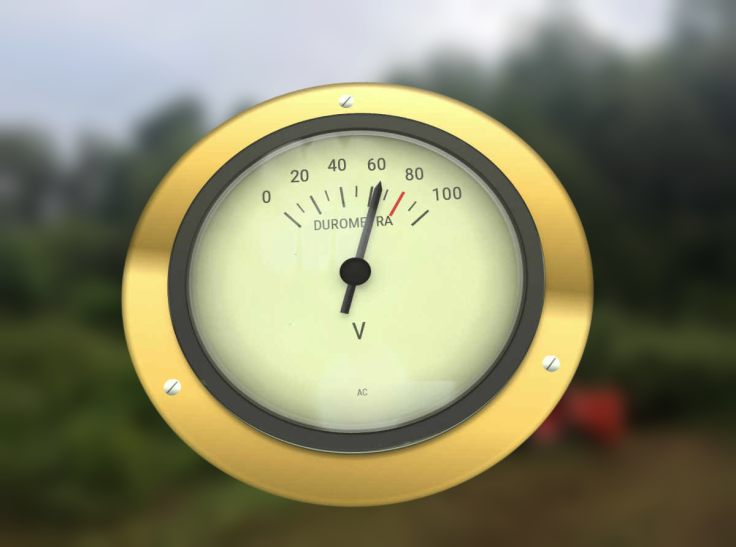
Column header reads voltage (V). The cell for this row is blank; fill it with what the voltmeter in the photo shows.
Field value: 65 V
